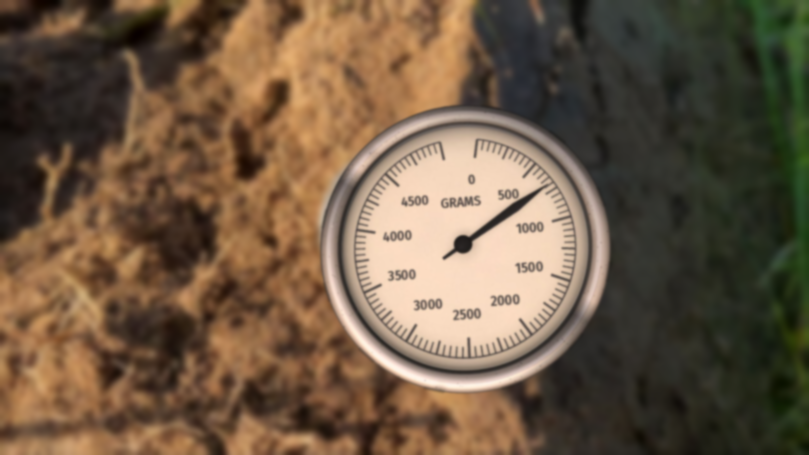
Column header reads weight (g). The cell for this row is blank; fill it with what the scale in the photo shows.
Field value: 700 g
